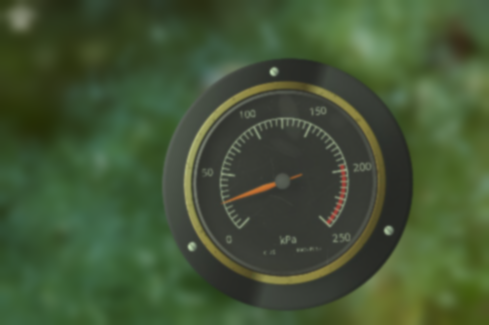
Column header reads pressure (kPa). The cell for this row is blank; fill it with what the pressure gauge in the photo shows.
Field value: 25 kPa
